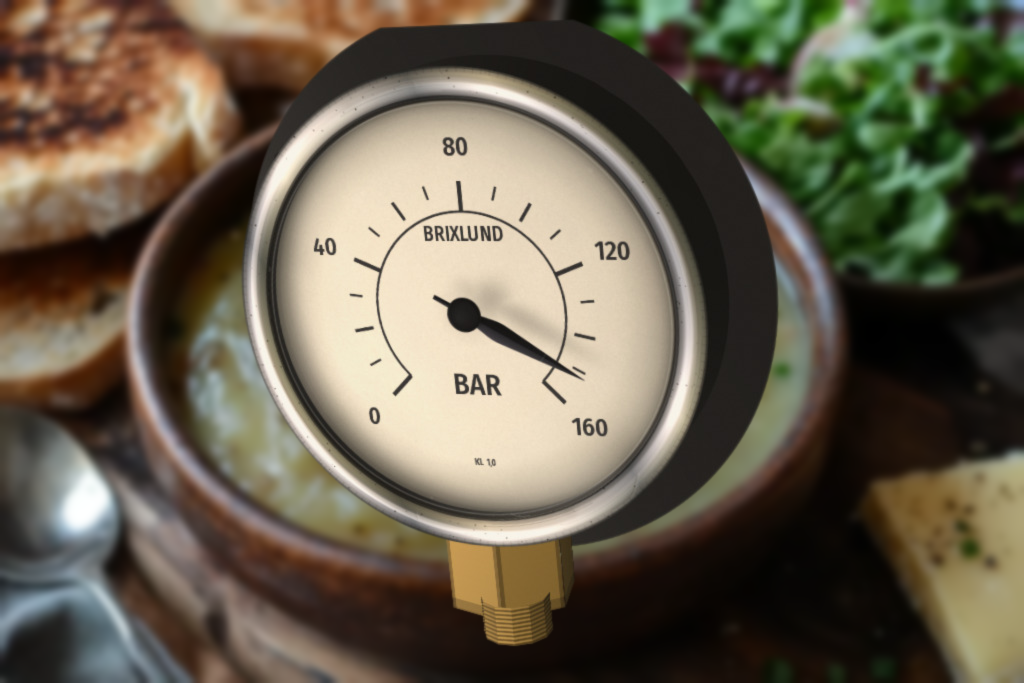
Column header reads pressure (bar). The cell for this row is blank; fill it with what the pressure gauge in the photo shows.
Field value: 150 bar
